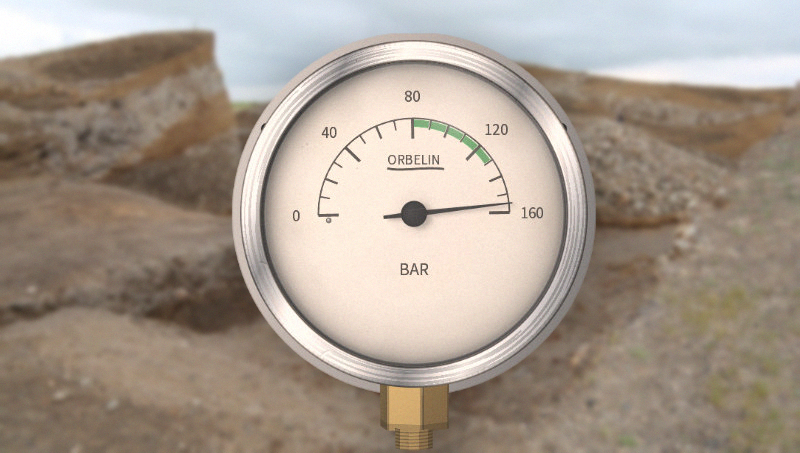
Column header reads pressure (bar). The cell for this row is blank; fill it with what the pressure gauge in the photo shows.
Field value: 155 bar
